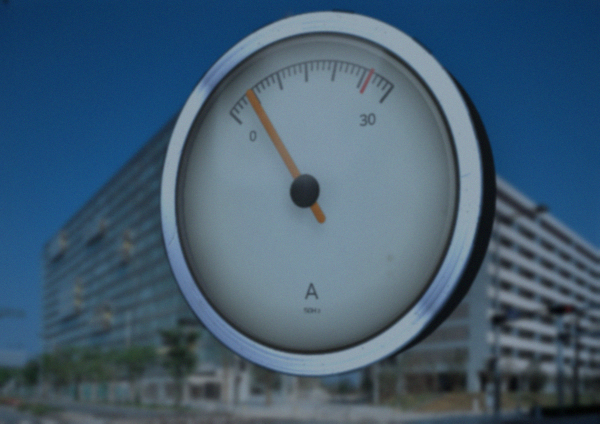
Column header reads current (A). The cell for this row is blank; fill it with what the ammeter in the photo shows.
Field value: 5 A
